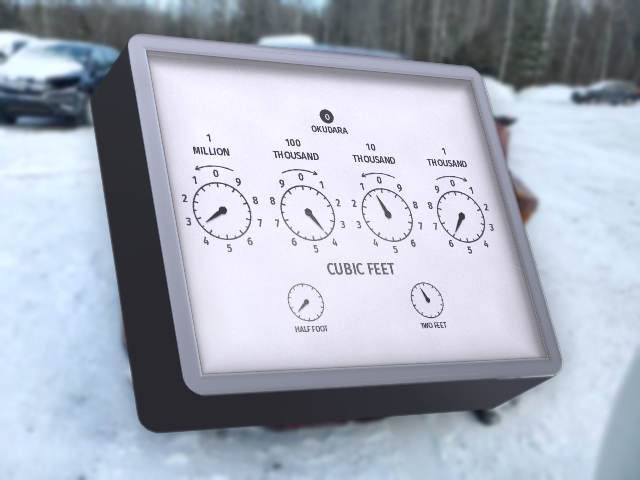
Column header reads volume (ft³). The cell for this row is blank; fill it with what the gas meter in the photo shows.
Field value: 340600 ft³
